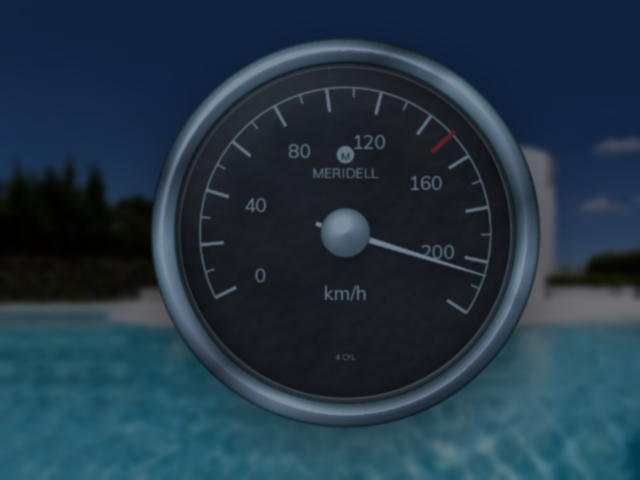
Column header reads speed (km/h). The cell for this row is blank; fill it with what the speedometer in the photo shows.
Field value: 205 km/h
